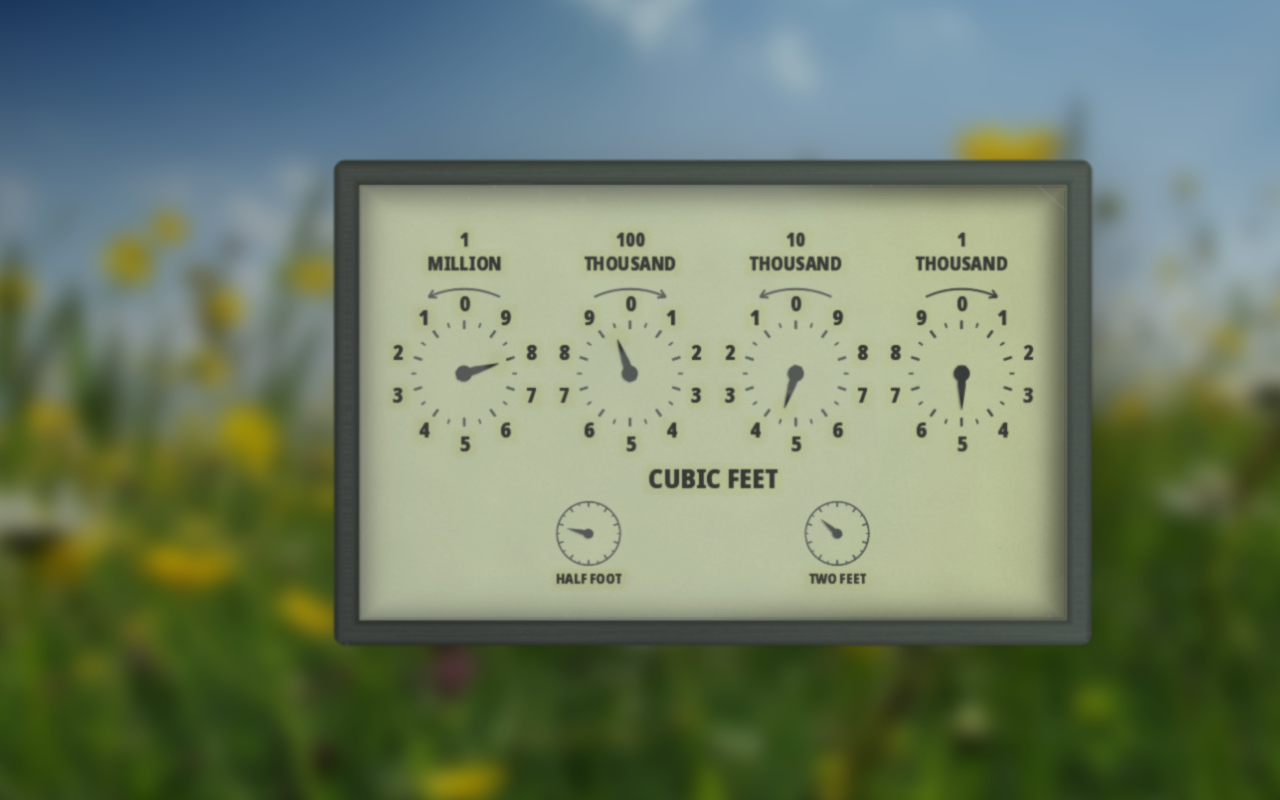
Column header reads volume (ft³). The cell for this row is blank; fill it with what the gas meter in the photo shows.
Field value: 794500 ft³
